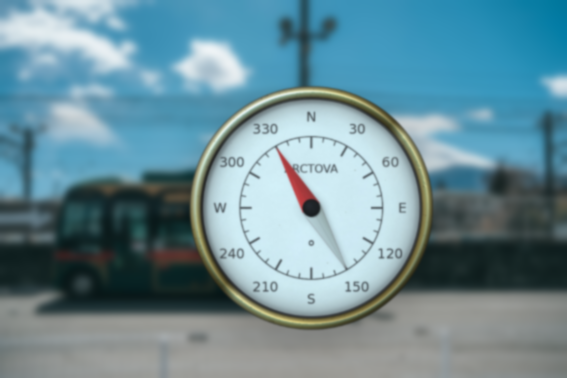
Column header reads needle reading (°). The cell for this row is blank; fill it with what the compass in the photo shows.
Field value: 330 °
